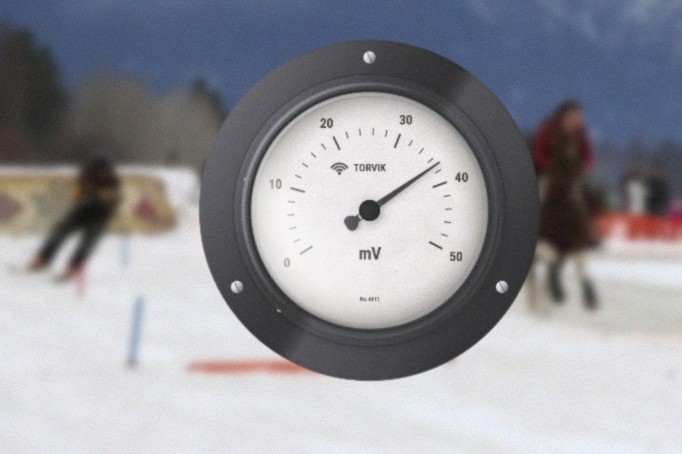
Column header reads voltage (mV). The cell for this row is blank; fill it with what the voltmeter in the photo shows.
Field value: 37 mV
